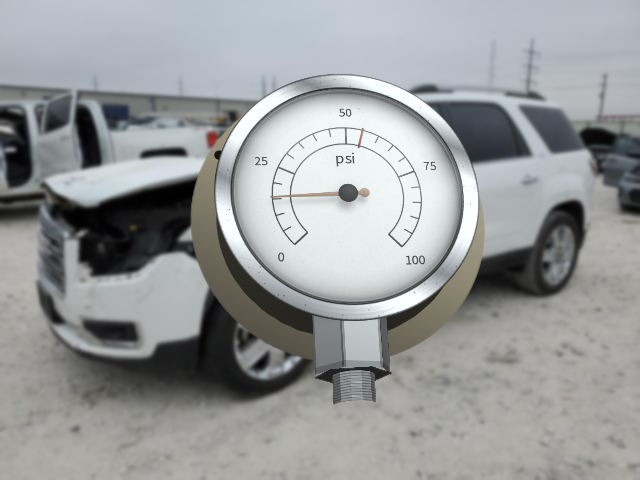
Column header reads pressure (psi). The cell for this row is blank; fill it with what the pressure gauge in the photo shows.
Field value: 15 psi
